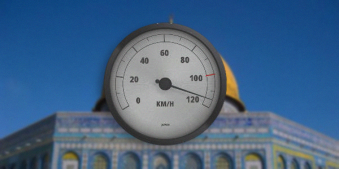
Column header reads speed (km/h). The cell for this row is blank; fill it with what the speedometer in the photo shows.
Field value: 115 km/h
